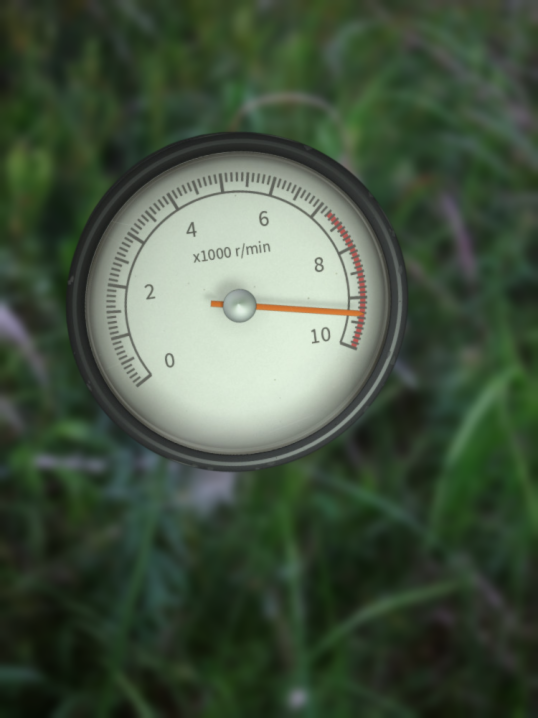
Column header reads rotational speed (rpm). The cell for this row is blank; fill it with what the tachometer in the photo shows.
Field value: 9300 rpm
